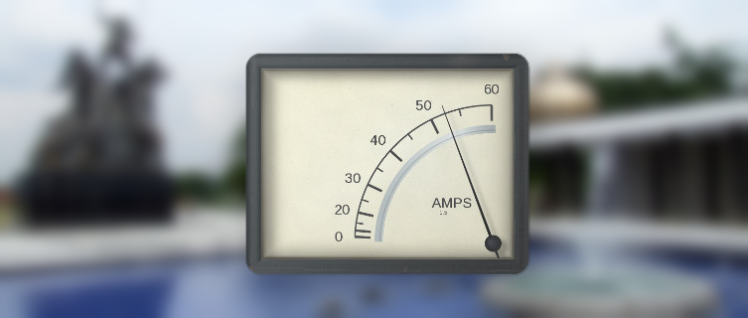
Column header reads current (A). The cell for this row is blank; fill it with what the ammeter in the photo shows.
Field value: 52.5 A
